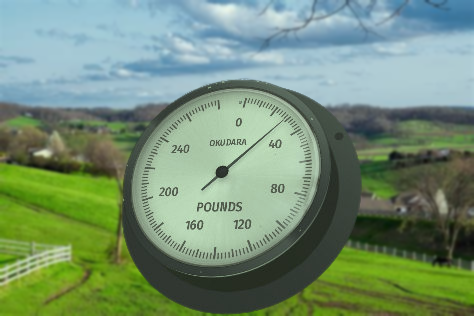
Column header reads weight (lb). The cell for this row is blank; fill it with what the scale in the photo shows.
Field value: 30 lb
